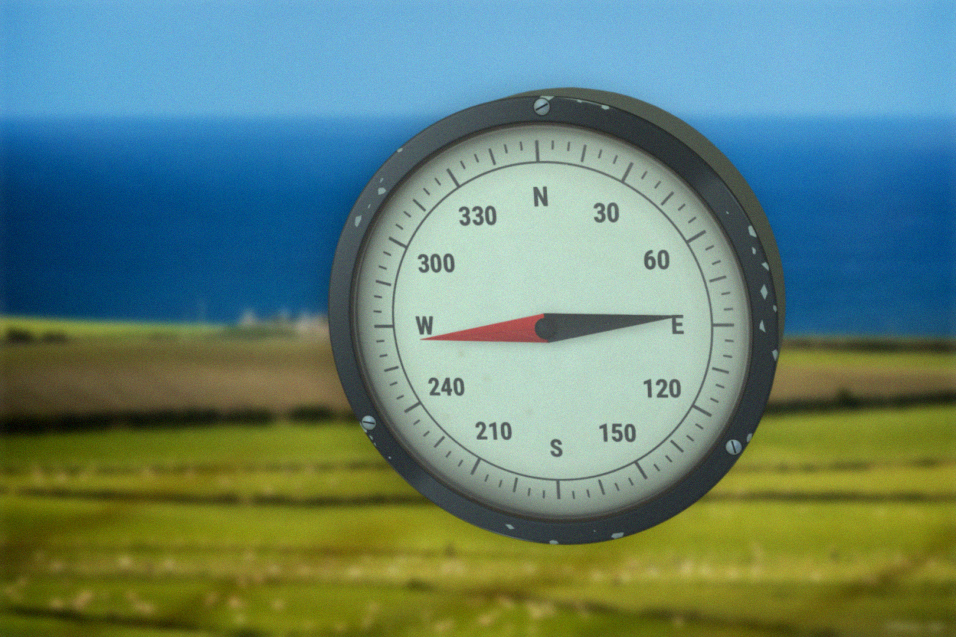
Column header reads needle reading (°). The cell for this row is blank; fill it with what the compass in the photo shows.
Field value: 265 °
